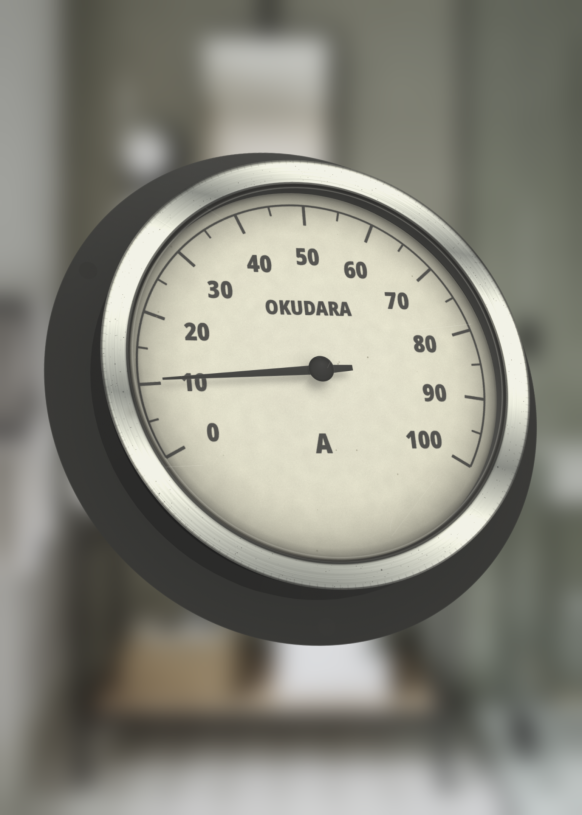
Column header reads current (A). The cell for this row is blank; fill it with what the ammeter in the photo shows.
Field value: 10 A
